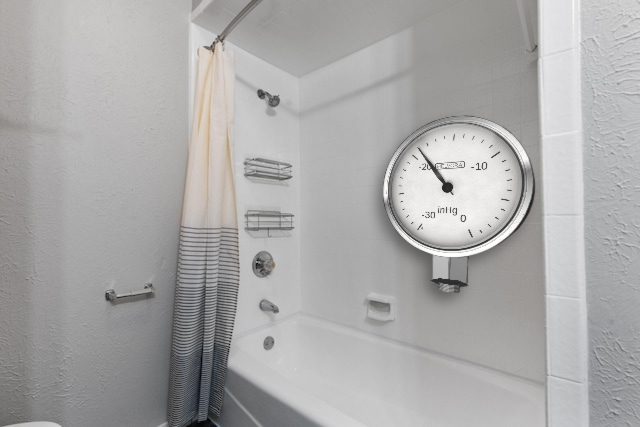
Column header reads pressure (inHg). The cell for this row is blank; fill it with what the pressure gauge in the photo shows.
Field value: -19 inHg
